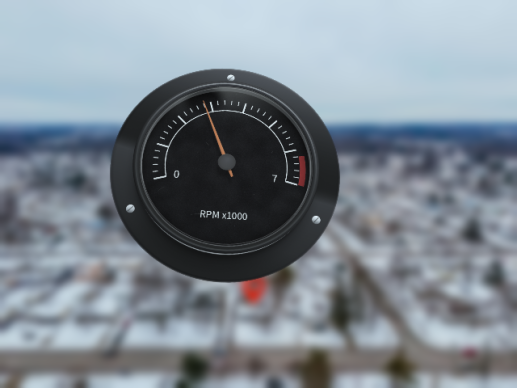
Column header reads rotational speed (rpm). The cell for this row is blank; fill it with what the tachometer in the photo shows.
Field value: 2800 rpm
